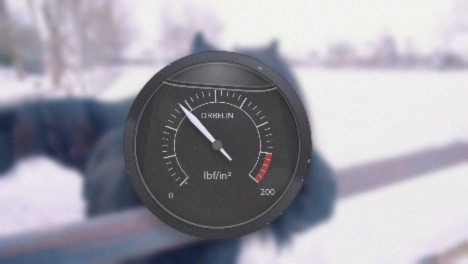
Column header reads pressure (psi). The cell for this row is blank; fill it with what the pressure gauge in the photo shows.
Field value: 70 psi
